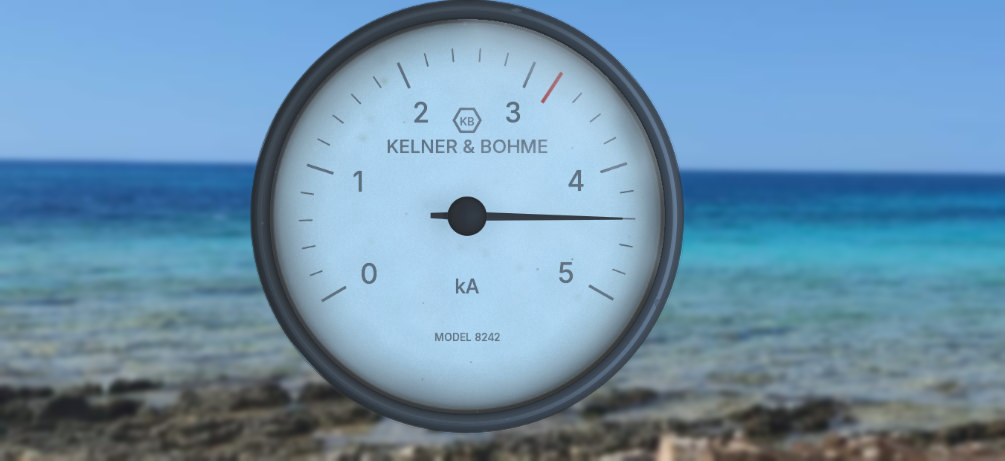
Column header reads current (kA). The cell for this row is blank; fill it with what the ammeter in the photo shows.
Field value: 4.4 kA
